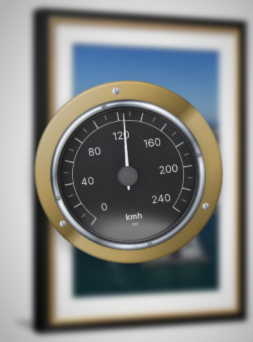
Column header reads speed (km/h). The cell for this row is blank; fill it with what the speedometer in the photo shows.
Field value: 125 km/h
